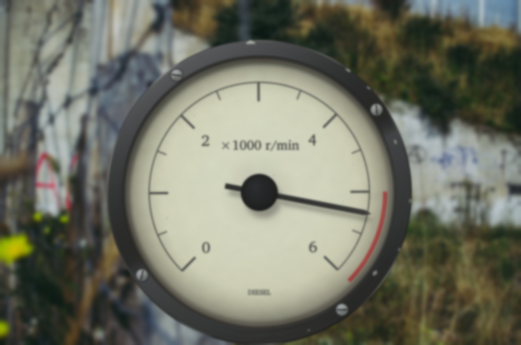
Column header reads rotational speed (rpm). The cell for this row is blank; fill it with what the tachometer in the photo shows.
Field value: 5250 rpm
